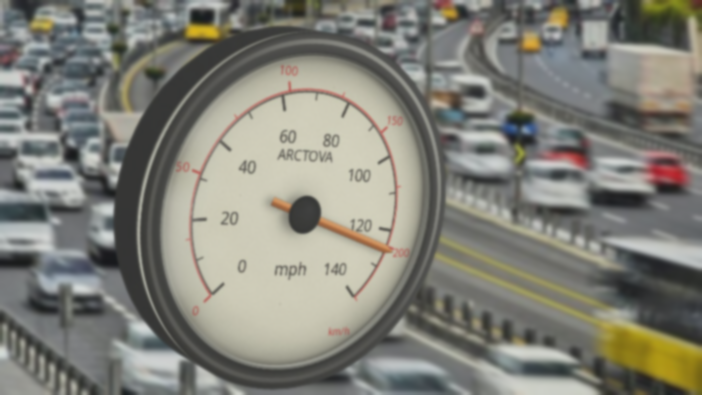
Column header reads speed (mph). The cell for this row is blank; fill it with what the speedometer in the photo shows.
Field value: 125 mph
